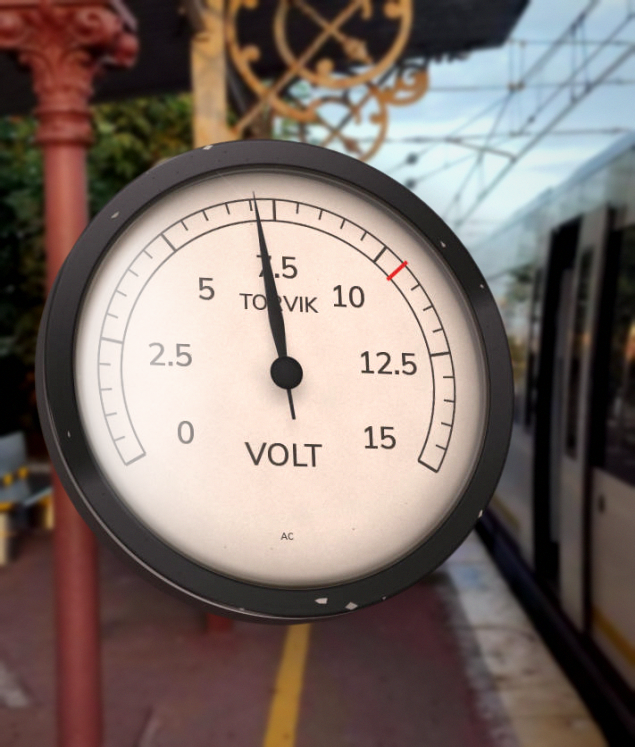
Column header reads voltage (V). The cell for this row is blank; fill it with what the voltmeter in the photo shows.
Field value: 7 V
